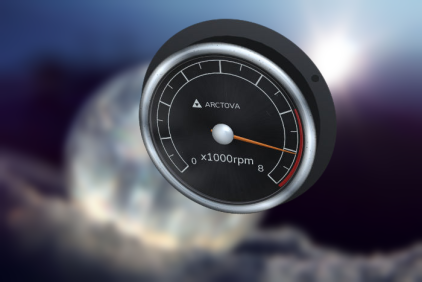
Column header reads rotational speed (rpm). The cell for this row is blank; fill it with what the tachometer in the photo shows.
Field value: 7000 rpm
